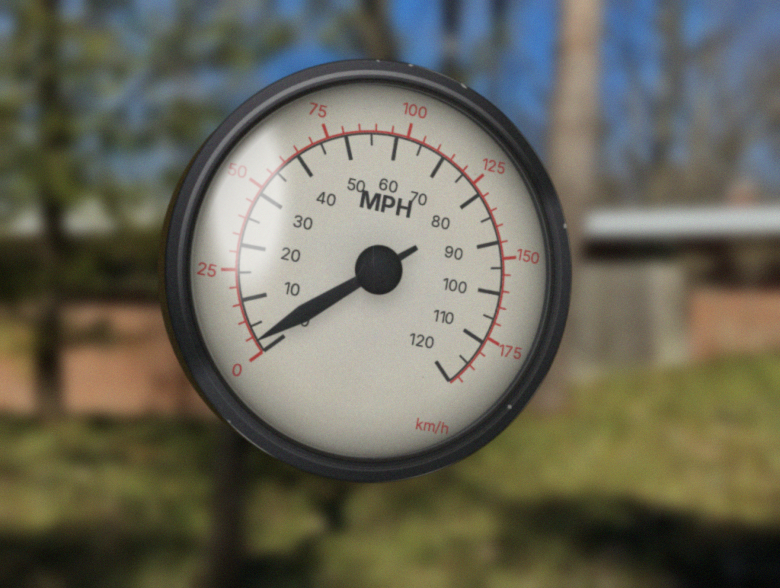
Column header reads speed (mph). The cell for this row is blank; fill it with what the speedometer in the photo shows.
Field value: 2.5 mph
